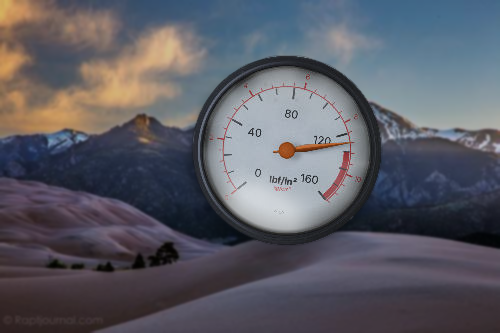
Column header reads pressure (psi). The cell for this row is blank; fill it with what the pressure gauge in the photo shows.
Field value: 125 psi
